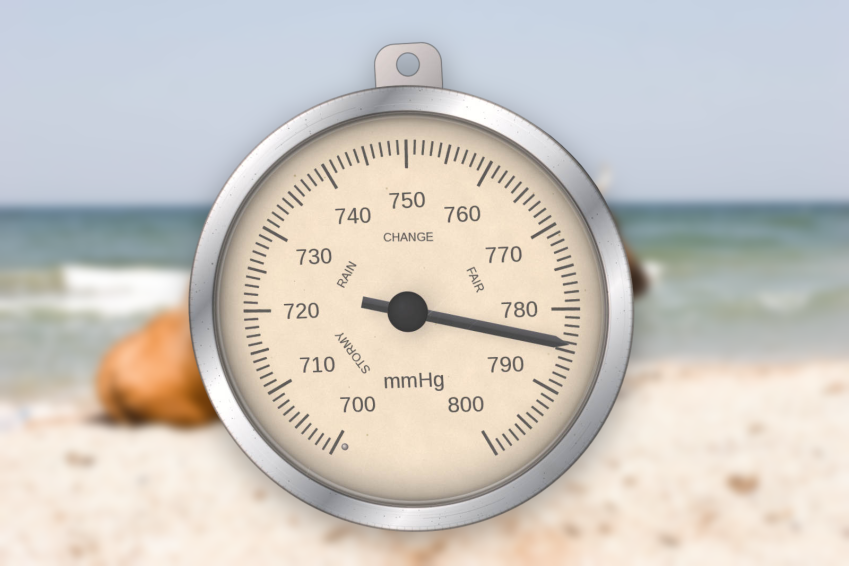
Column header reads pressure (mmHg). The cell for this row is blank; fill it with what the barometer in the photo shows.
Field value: 784 mmHg
